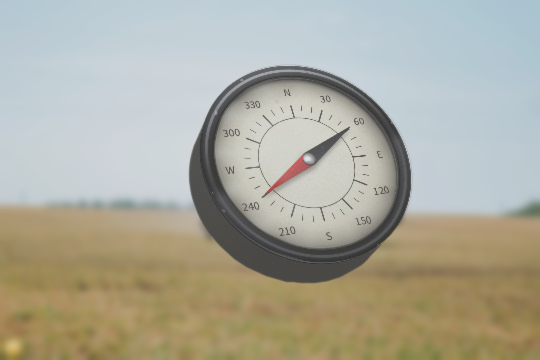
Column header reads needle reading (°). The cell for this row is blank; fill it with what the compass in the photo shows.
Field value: 240 °
